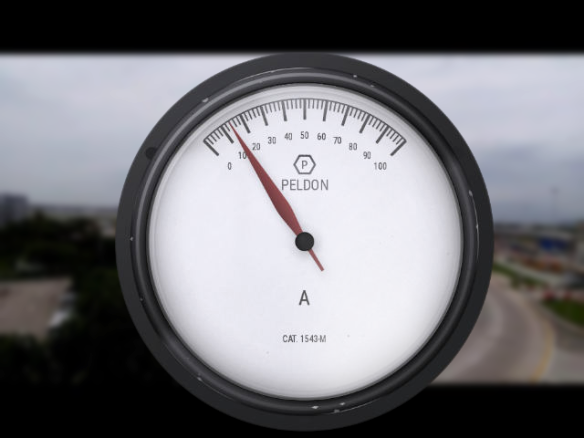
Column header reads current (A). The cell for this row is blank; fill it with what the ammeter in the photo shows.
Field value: 14 A
